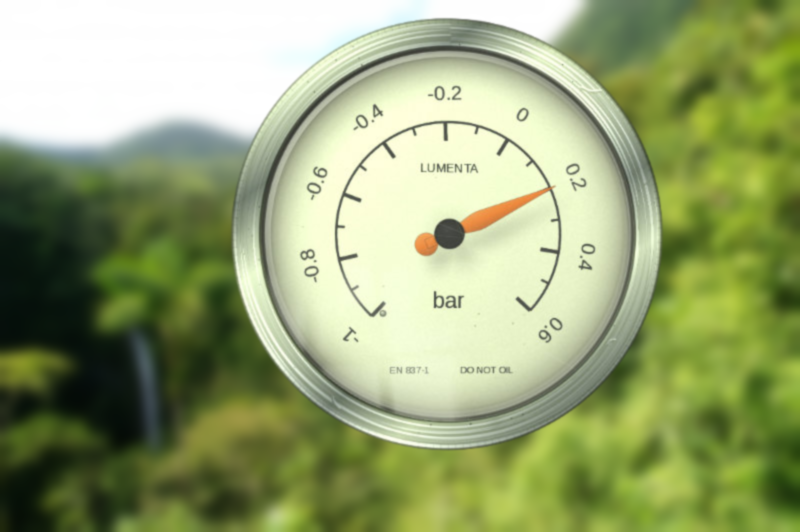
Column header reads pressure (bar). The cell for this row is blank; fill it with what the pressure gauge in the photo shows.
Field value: 0.2 bar
